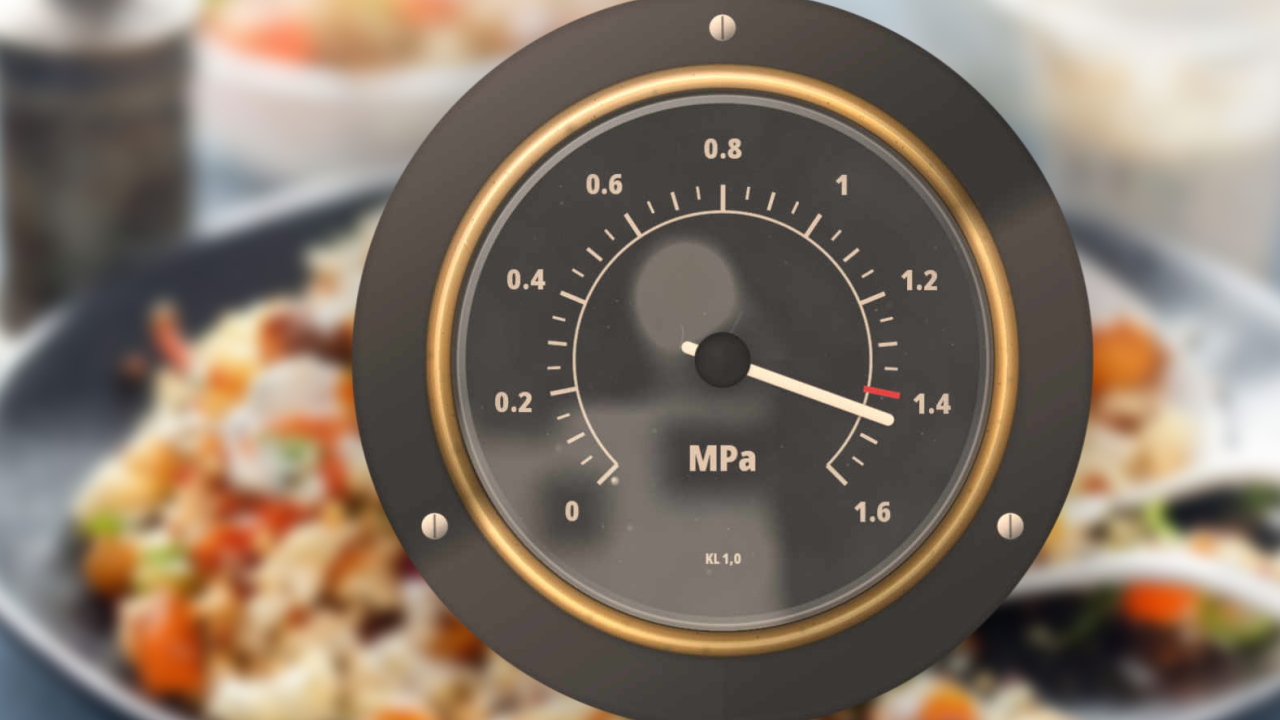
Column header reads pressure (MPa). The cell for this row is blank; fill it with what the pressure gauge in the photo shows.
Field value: 1.45 MPa
